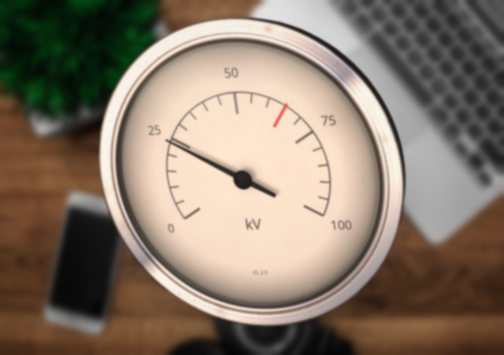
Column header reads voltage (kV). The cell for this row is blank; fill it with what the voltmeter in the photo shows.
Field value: 25 kV
